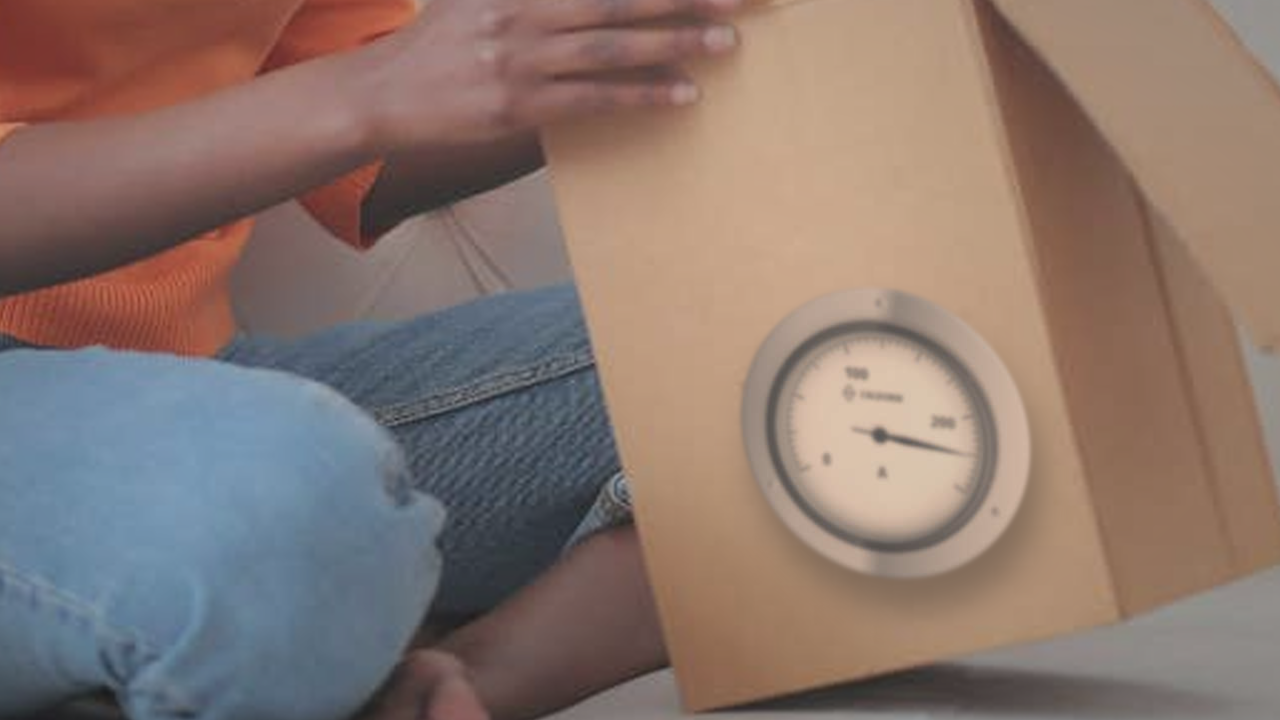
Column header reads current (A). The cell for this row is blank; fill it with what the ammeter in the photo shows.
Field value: 225 A
